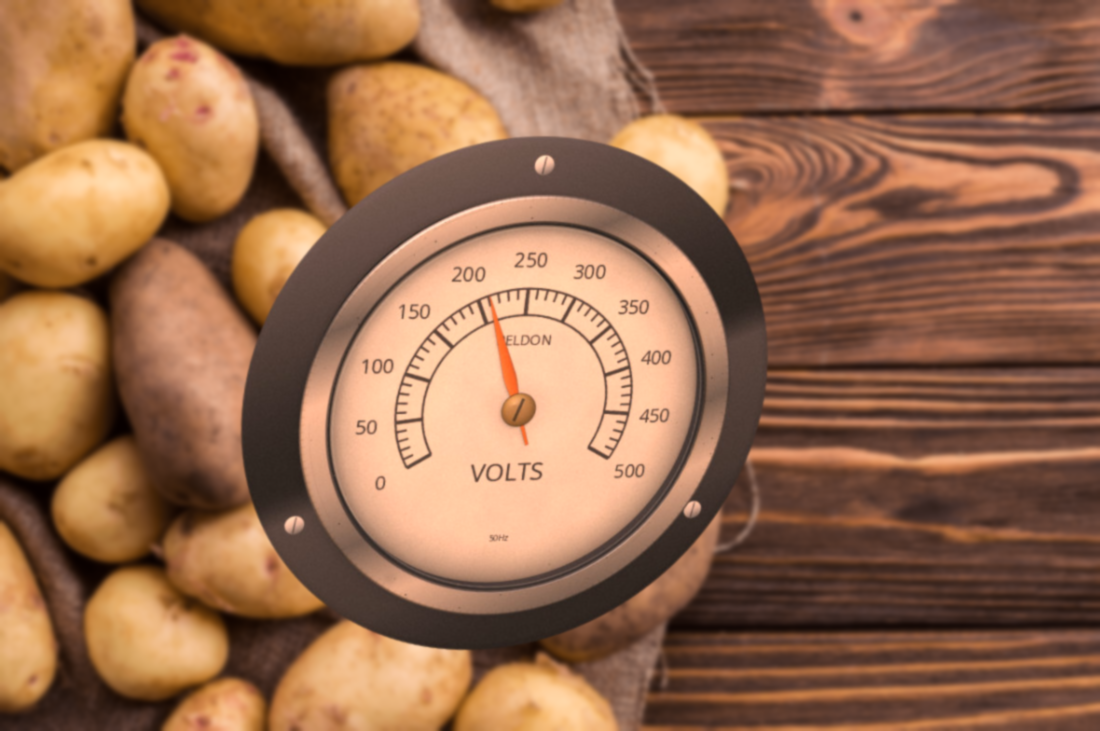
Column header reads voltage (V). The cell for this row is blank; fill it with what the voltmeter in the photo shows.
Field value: 210 V
